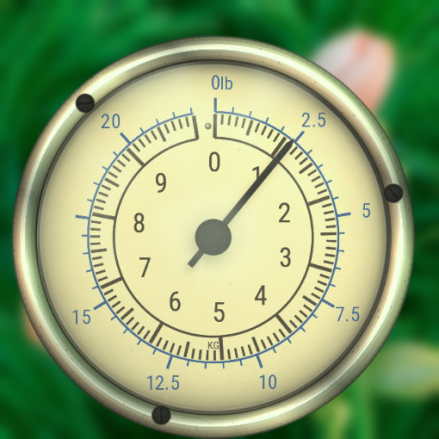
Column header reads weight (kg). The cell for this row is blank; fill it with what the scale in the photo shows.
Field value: 1.1 kg
